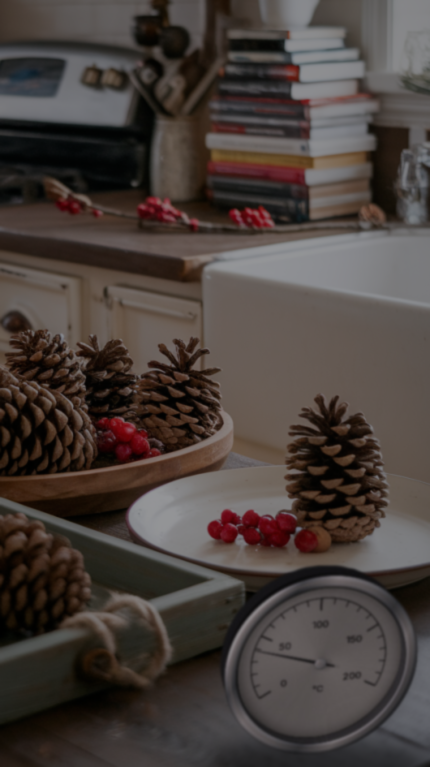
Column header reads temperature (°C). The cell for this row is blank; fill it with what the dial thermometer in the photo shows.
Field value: 40 °C
